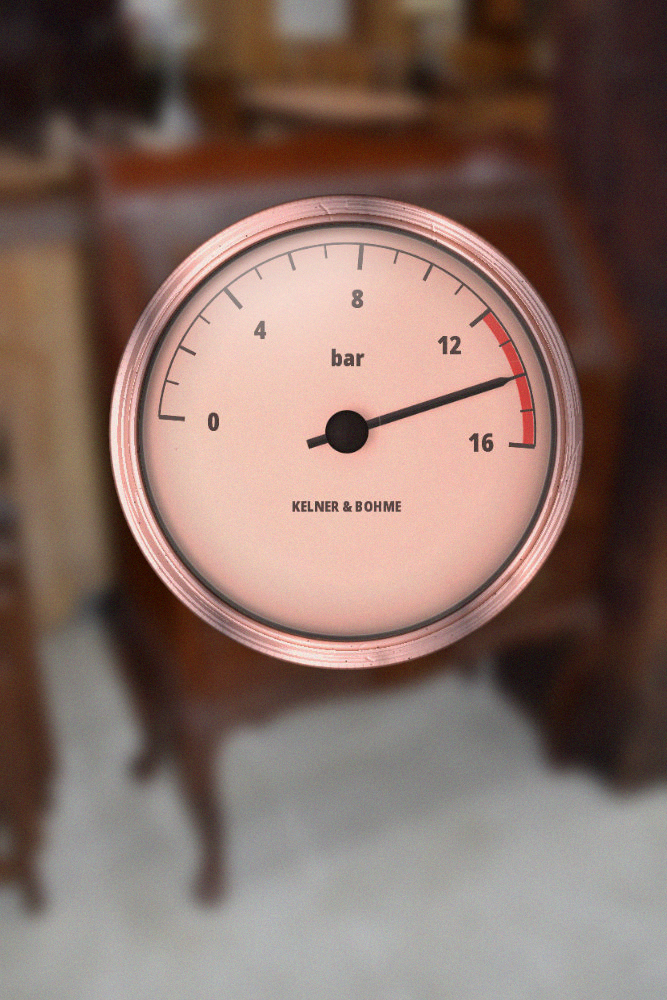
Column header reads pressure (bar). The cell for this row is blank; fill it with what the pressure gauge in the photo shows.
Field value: 14 bar
